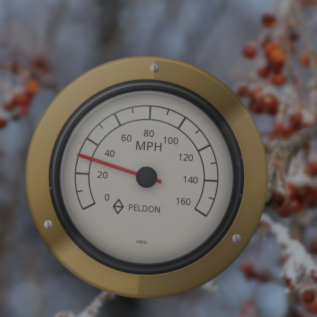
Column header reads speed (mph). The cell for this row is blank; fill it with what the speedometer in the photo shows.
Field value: 30 mph
